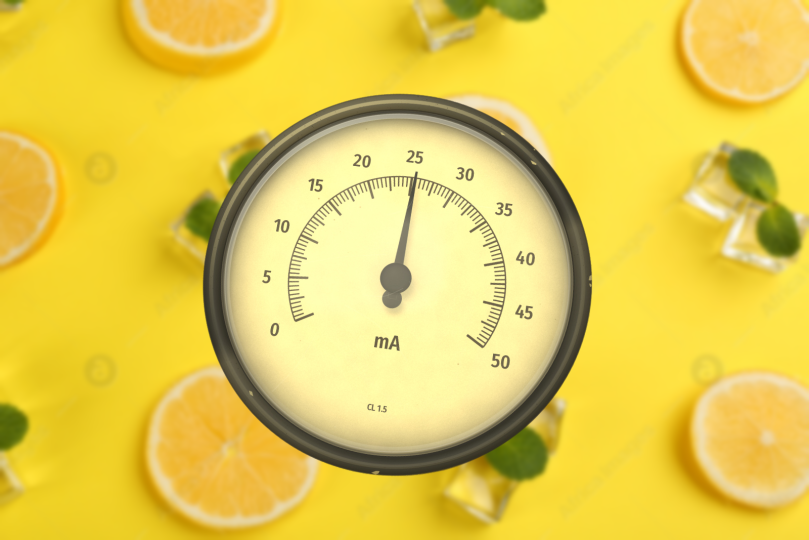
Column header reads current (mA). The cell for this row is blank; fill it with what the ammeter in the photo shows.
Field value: 25.5 mA
